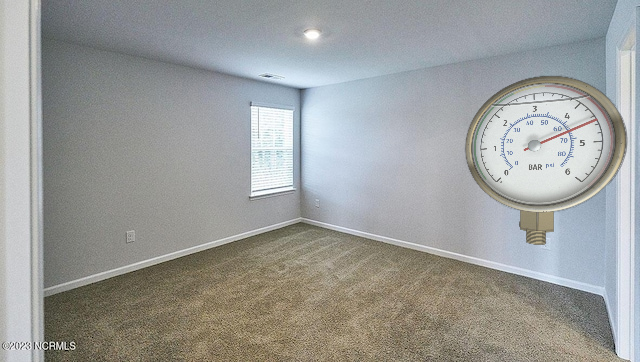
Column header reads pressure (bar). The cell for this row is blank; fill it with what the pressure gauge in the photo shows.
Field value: 4.5 bar
